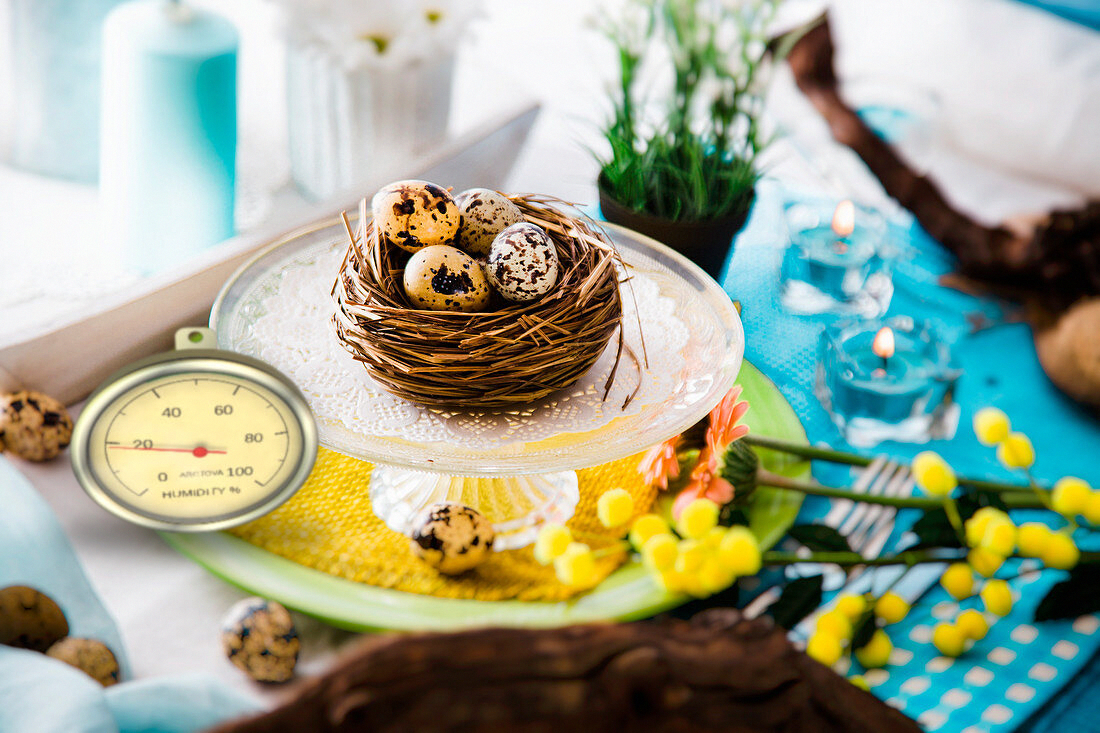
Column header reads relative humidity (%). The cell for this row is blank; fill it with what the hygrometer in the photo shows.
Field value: 20 %
